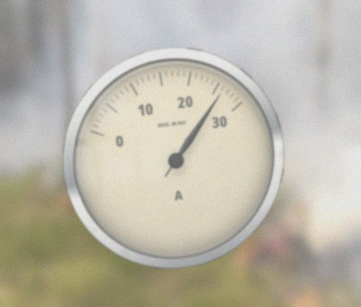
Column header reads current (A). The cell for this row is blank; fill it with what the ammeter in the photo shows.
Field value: 26 A
